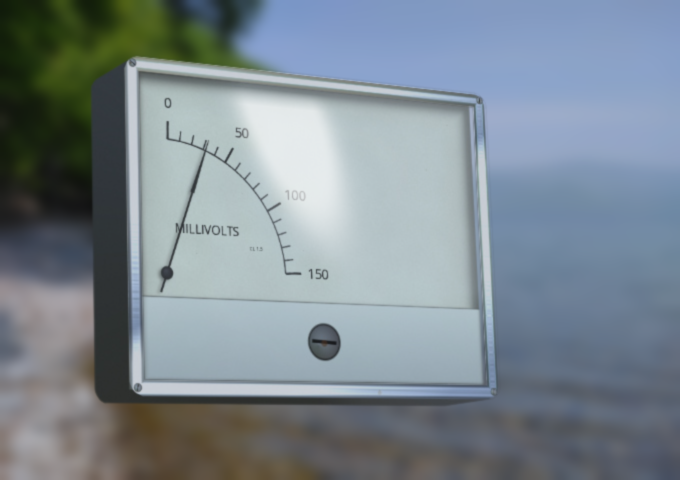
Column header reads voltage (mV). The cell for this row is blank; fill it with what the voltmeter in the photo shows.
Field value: 30 mV
